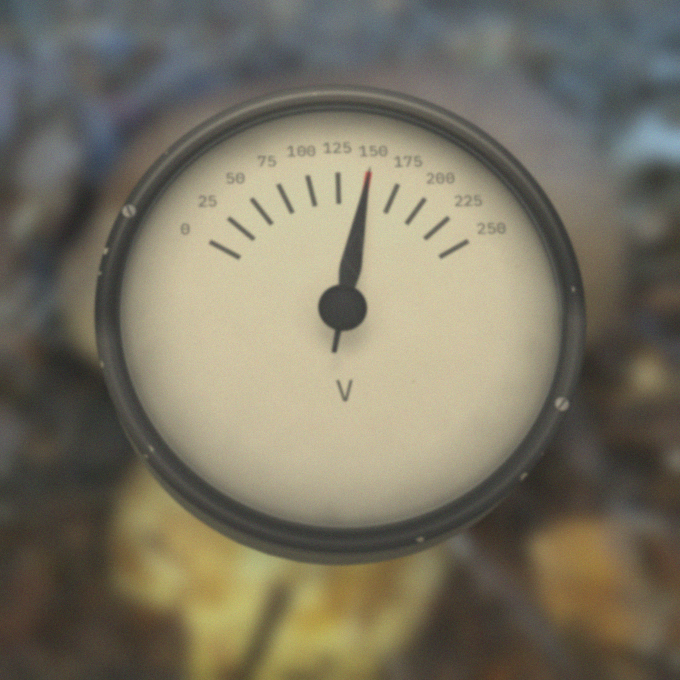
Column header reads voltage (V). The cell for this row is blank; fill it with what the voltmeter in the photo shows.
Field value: 150 V
